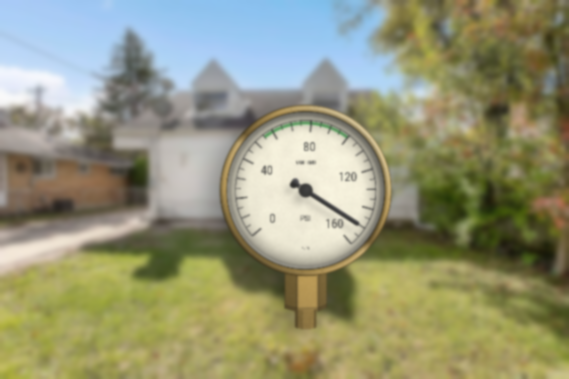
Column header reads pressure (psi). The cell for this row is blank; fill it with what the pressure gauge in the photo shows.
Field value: 150 psi
